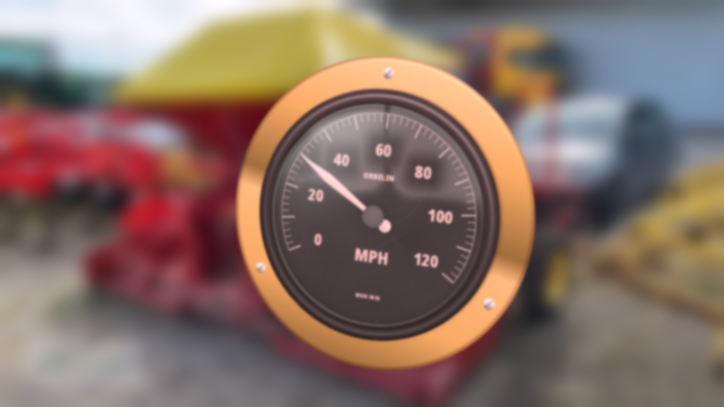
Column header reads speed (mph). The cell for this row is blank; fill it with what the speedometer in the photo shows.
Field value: 30 mph
